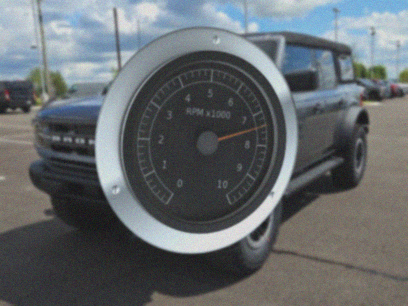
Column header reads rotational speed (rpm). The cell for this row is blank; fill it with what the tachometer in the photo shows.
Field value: 7400 rpm
